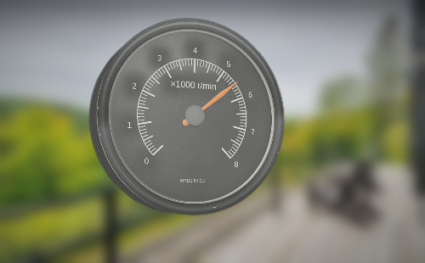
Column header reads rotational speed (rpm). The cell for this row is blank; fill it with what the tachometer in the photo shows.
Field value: 5500 rpm
